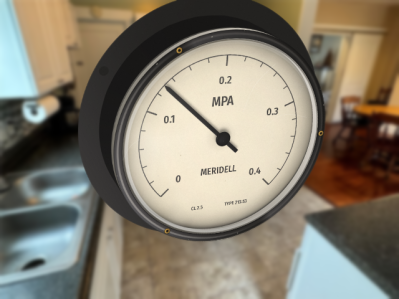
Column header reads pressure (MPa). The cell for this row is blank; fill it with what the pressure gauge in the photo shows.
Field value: 0.13 MPa
